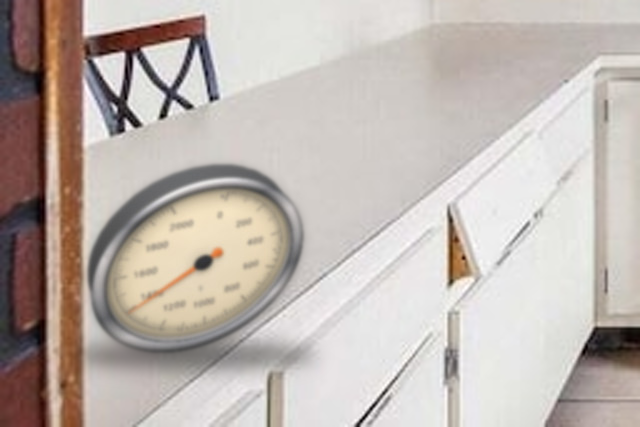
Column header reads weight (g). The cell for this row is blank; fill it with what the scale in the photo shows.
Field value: 1400 g
